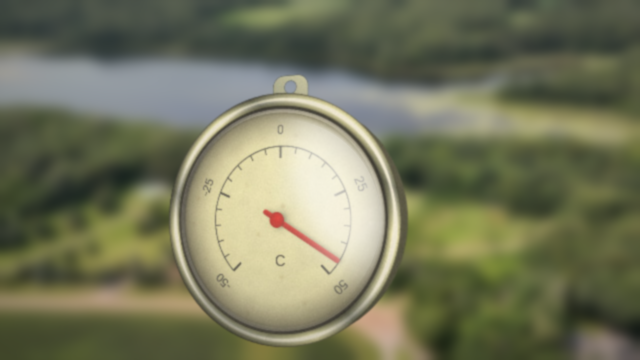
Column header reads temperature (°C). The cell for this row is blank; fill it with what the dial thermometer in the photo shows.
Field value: 45 °C
